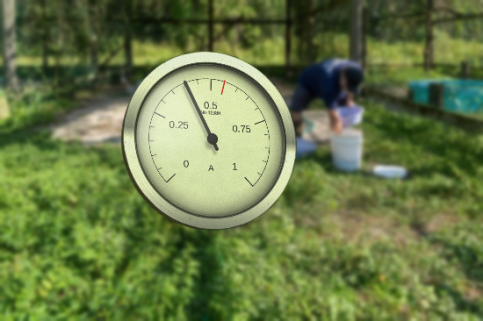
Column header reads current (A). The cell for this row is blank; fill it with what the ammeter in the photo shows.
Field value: 0.4 A
